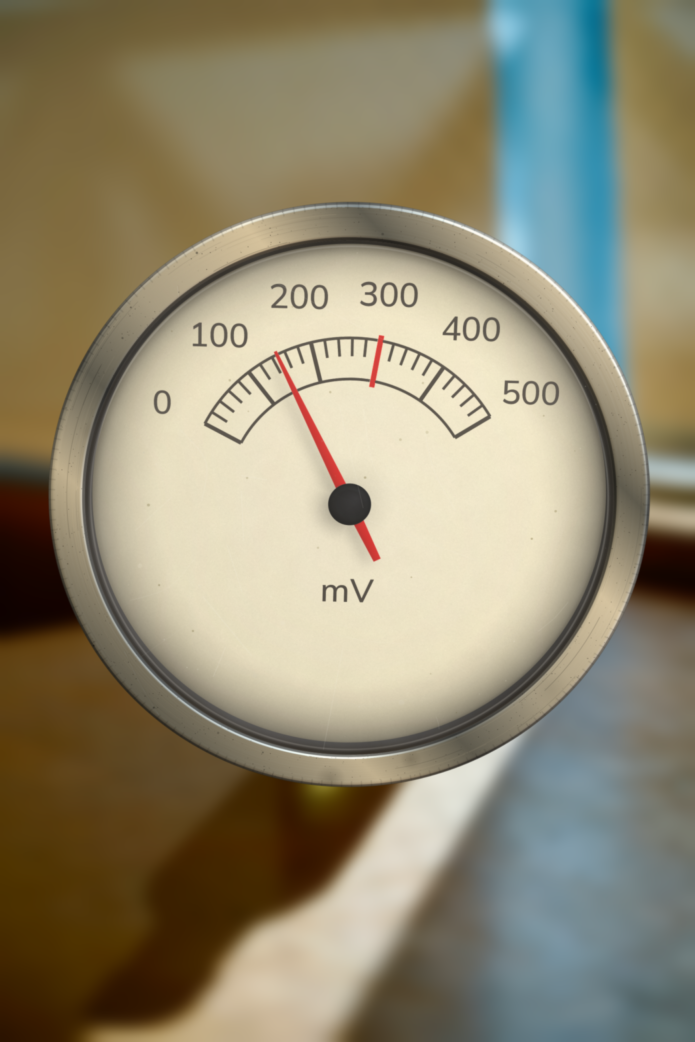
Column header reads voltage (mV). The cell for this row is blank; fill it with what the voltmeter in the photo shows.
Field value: 150 mV
